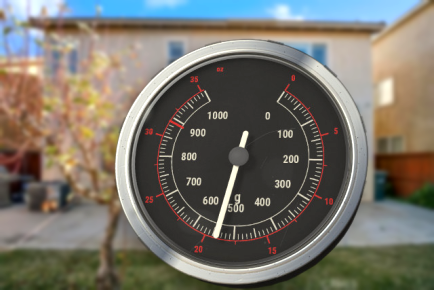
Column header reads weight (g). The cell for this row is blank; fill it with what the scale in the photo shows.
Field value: 540 g
